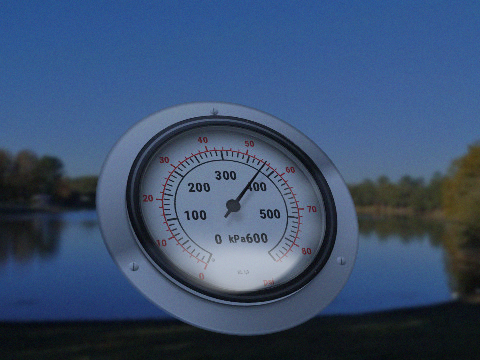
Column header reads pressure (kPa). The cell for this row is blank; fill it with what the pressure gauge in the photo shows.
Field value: 380 kPa
